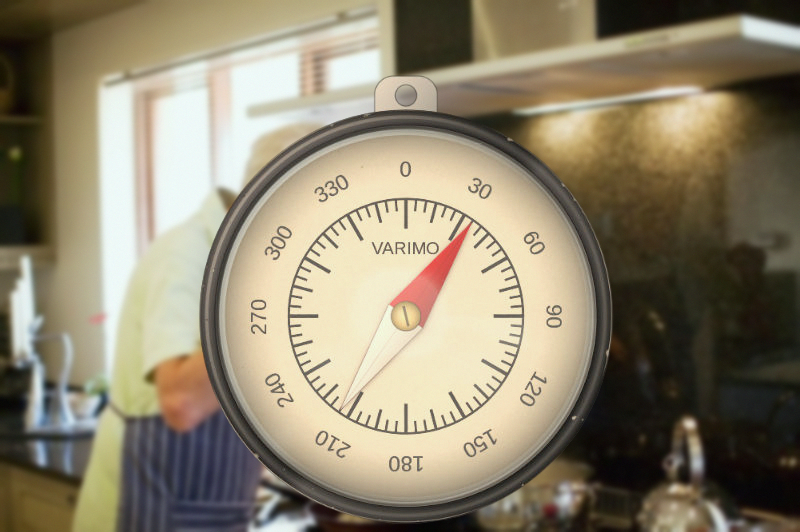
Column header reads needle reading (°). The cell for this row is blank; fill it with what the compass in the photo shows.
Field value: 35 °
